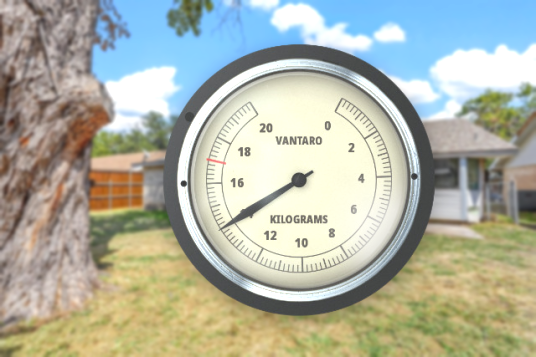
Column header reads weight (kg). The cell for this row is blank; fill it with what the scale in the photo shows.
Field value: 14 kg
